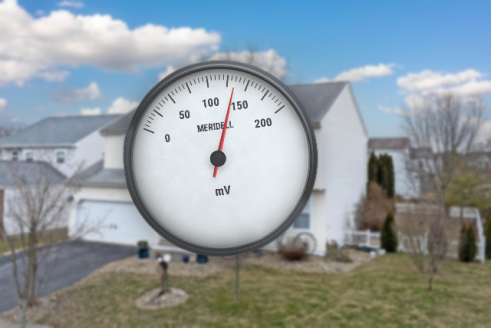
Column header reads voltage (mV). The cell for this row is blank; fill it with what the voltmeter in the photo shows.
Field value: 135 mV
